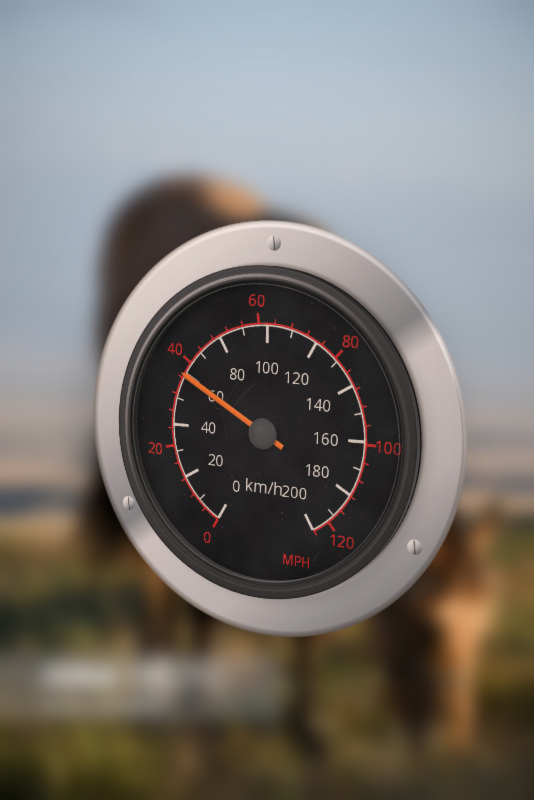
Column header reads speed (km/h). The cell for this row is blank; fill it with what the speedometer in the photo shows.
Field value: 60 km/h
